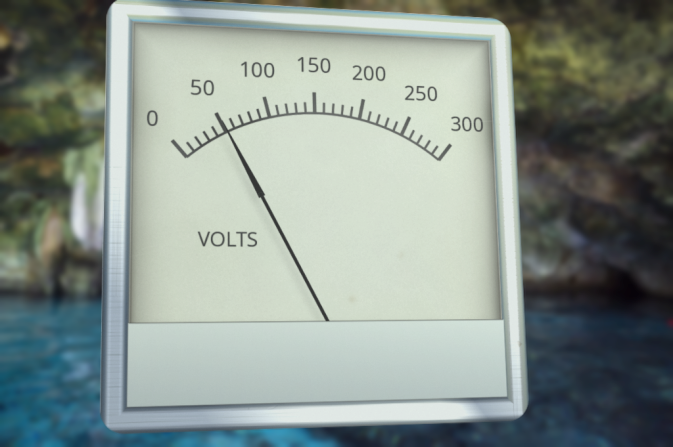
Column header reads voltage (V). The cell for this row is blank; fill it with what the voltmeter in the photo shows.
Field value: 50 V
